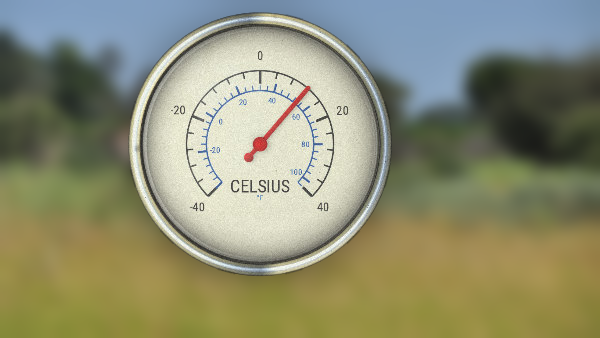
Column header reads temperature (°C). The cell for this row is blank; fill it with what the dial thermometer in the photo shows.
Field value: 12 °C
